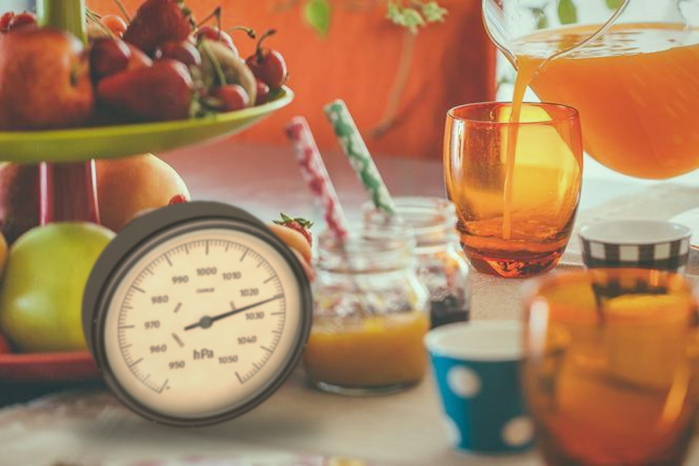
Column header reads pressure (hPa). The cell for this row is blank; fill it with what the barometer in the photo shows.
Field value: 1025 hPa
